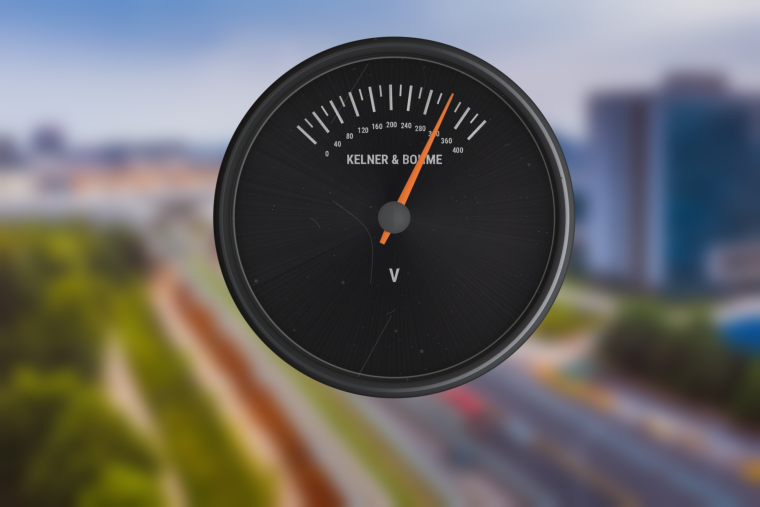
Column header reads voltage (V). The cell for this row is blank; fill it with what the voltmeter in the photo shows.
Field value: 320 V
